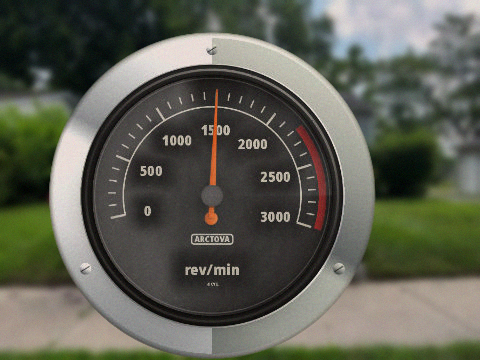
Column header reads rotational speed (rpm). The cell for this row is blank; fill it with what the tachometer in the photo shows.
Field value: 1500 rpm
